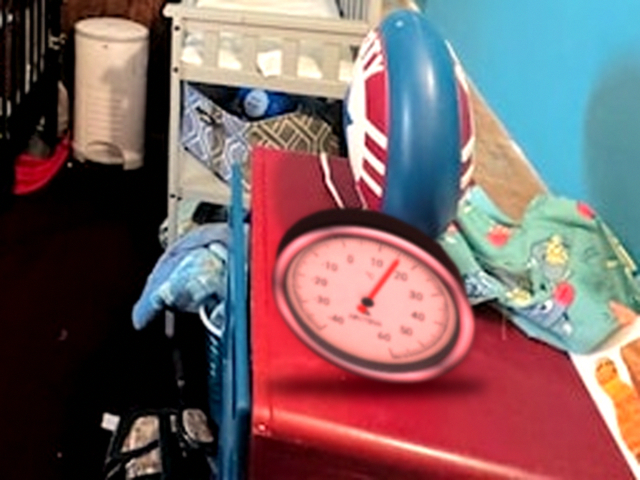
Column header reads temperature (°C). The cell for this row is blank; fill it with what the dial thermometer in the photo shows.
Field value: 15 °C
